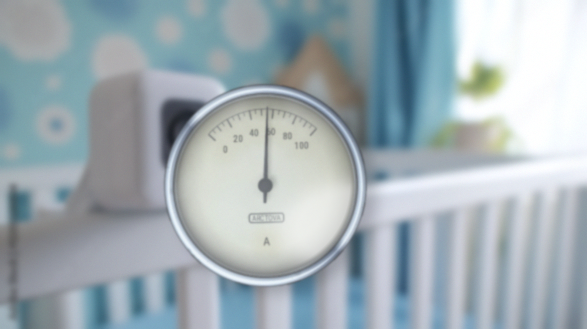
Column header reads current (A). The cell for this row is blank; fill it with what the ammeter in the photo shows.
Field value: 55 A
